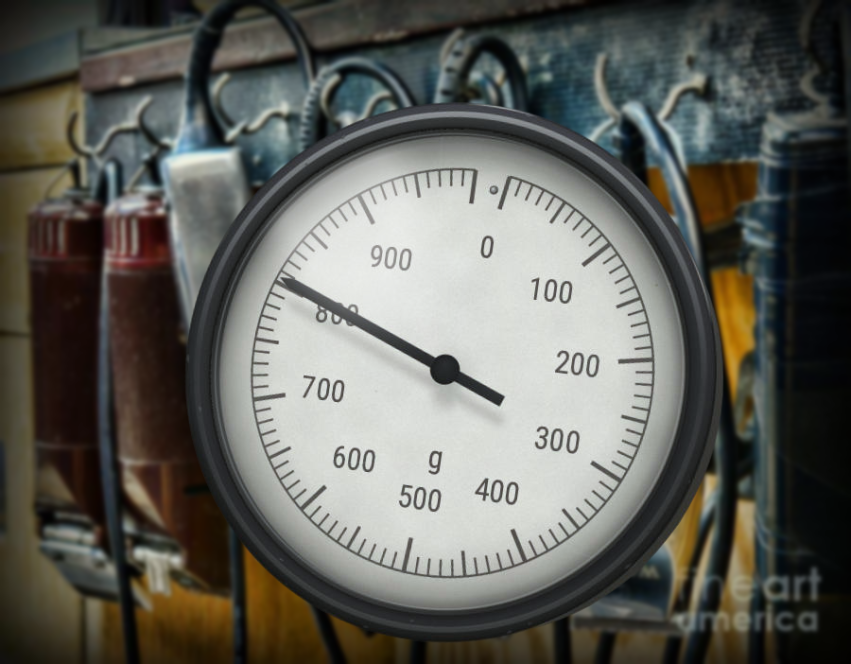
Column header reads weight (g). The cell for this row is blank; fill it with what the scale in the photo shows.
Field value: 805 g
